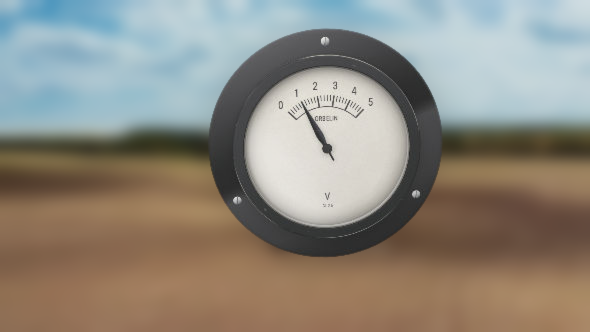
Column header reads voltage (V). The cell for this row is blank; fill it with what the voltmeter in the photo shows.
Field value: 1 V
